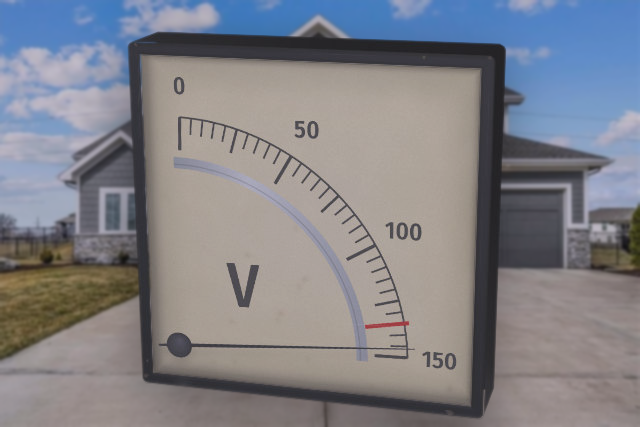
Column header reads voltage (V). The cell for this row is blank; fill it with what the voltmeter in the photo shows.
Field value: 145 V
